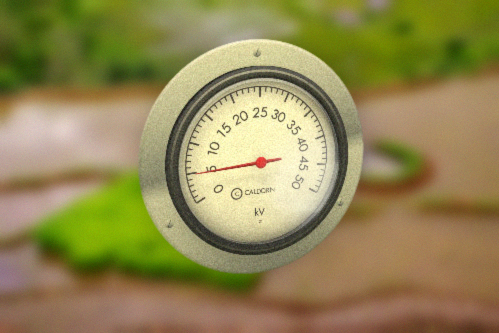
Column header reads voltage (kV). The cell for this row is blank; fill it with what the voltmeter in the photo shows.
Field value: 5 kV
